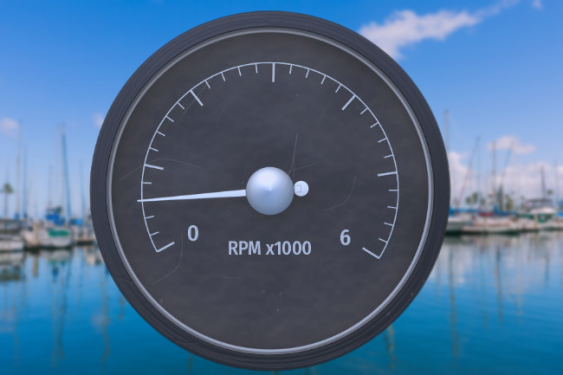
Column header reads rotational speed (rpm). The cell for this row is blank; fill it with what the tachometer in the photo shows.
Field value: 600 rpm
